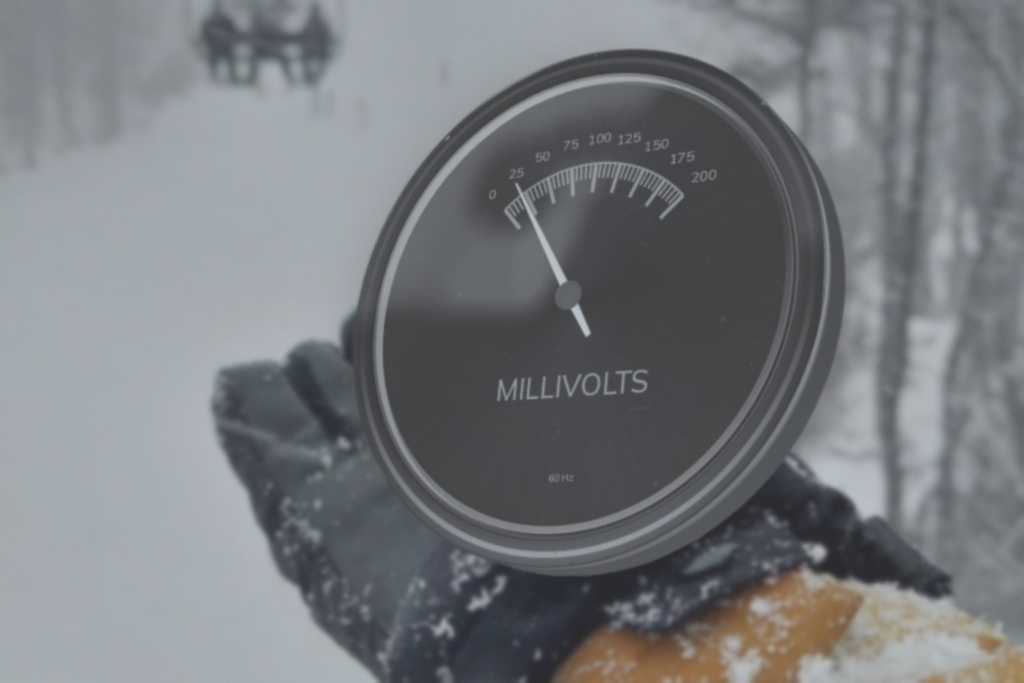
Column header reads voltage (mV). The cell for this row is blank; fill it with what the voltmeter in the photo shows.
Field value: 25 mV
